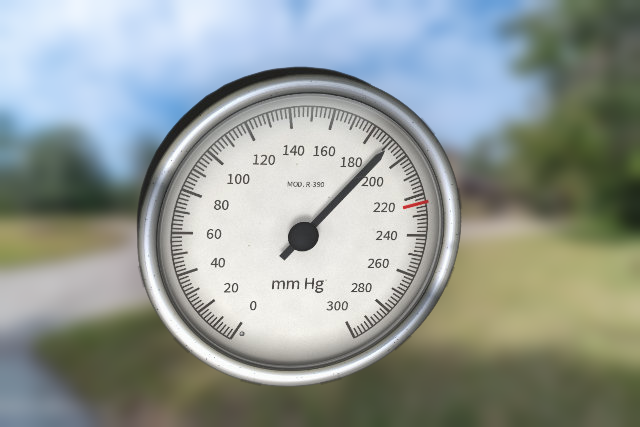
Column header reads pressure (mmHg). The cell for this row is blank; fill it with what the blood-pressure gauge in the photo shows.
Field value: 190 mmHg
